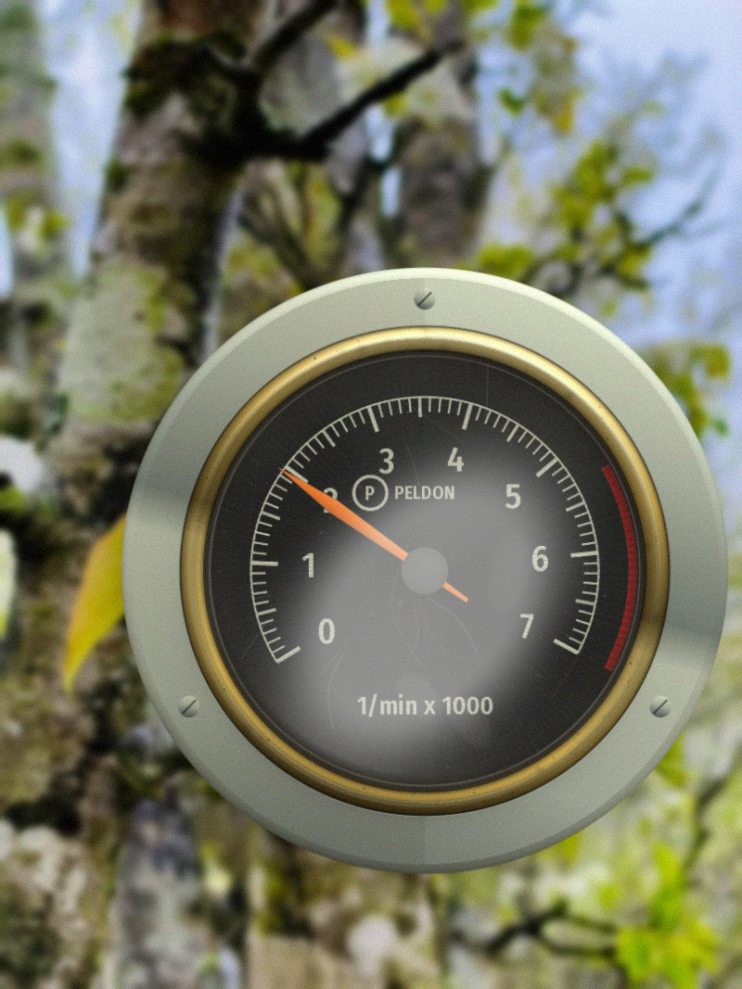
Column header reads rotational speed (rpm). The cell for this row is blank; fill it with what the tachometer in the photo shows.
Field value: 1950 rpm
